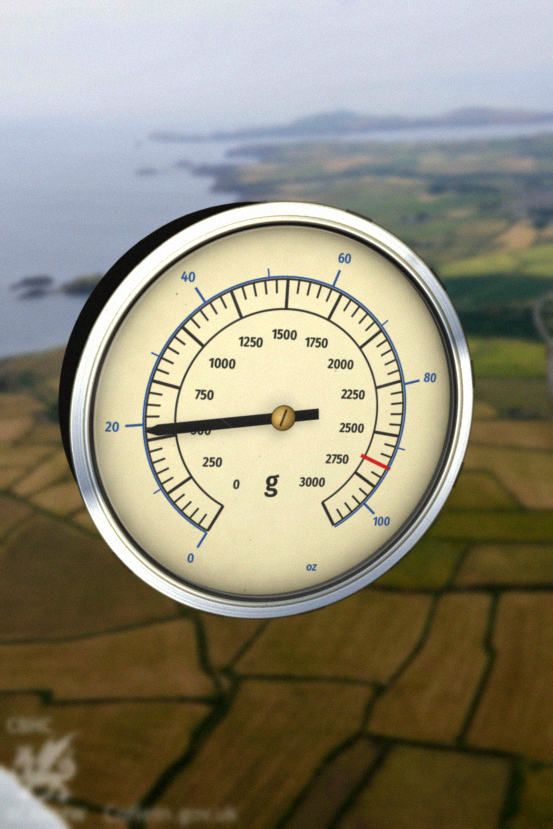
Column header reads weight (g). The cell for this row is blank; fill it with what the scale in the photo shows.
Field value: 550 g
